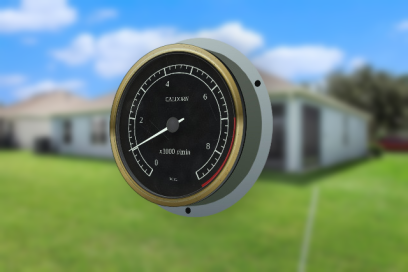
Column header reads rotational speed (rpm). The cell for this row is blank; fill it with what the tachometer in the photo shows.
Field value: 1000 rpm
